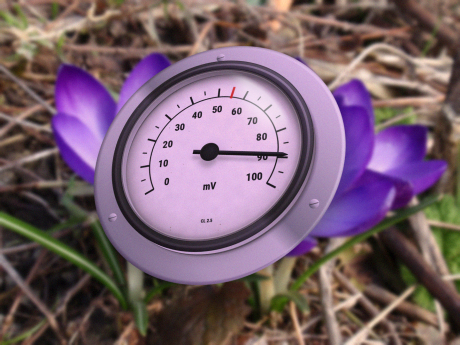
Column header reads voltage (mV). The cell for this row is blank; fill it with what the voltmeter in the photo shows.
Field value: 90 mV
